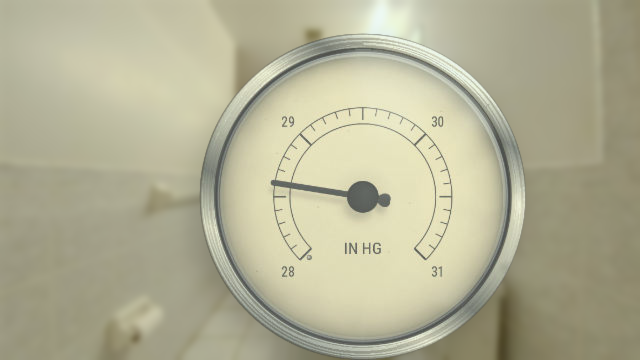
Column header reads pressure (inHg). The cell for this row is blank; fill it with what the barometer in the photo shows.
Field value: 28.6 inHg
